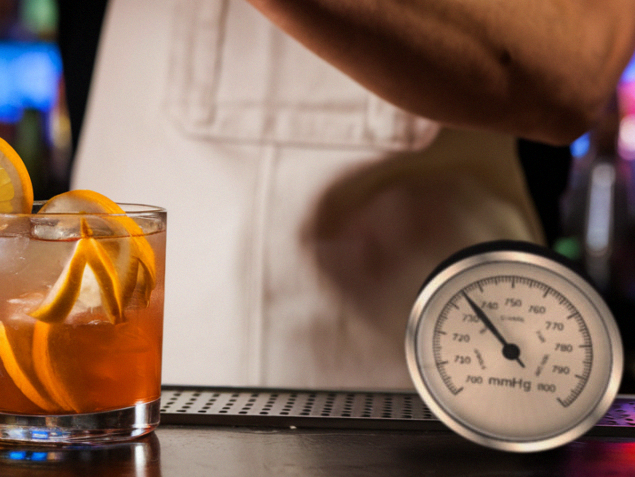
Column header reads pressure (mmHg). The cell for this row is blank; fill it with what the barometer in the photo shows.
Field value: 735 mmHg
